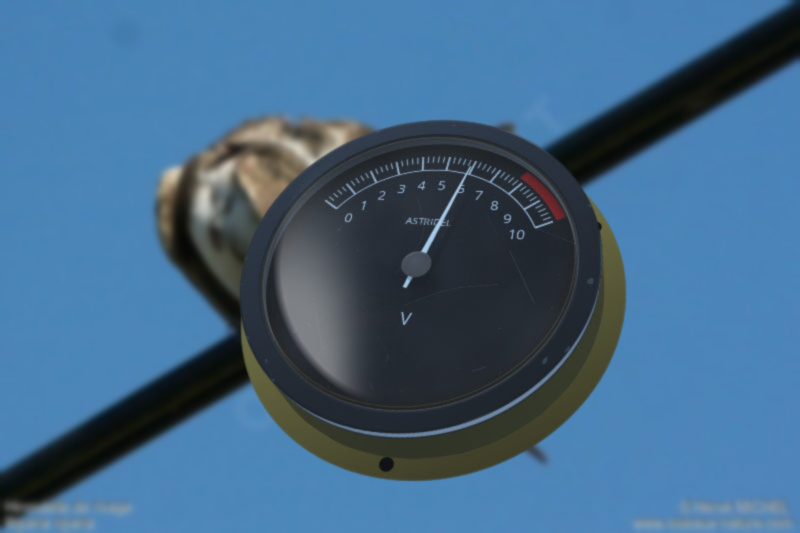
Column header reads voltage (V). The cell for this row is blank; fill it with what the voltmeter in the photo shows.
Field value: 6 V
